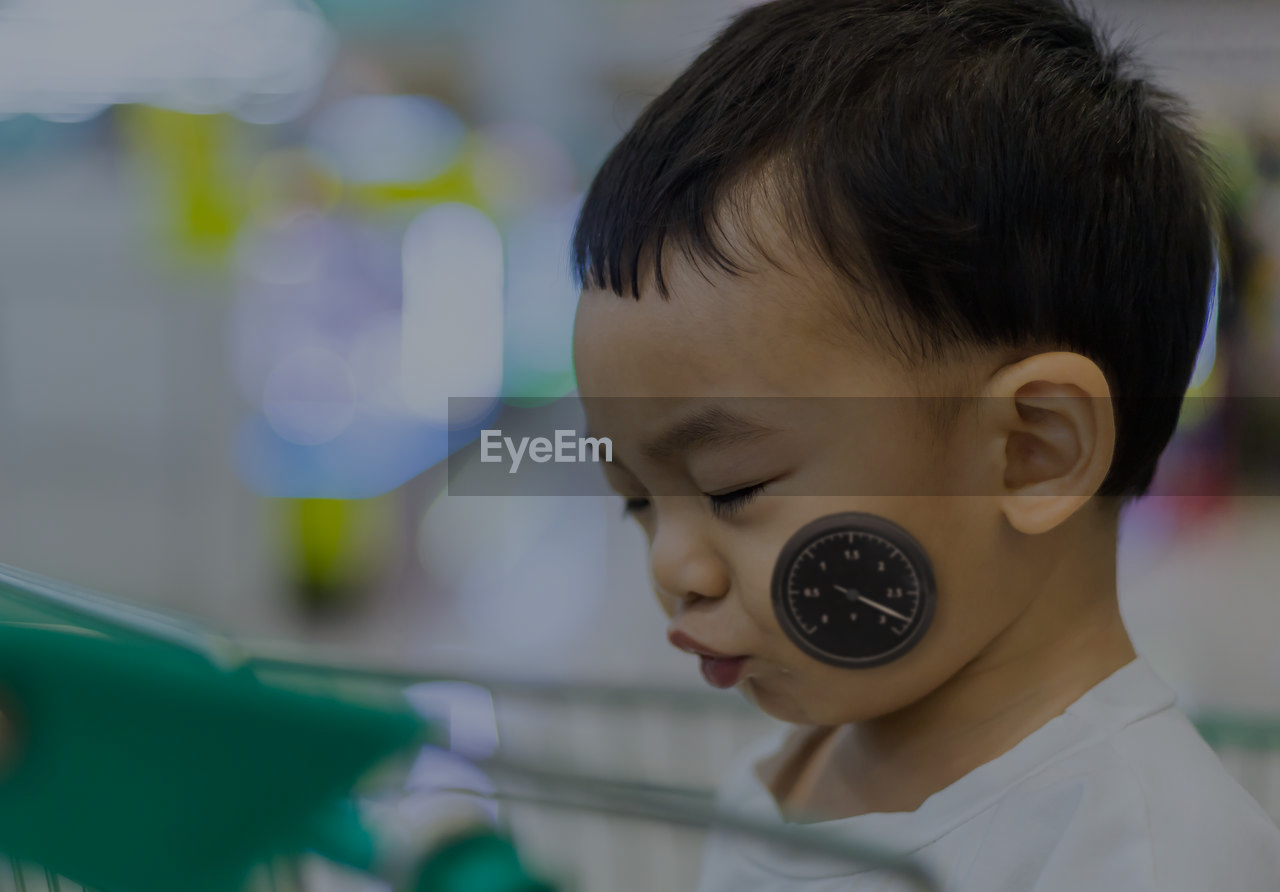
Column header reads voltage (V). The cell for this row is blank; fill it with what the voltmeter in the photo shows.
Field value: 2.8 V
